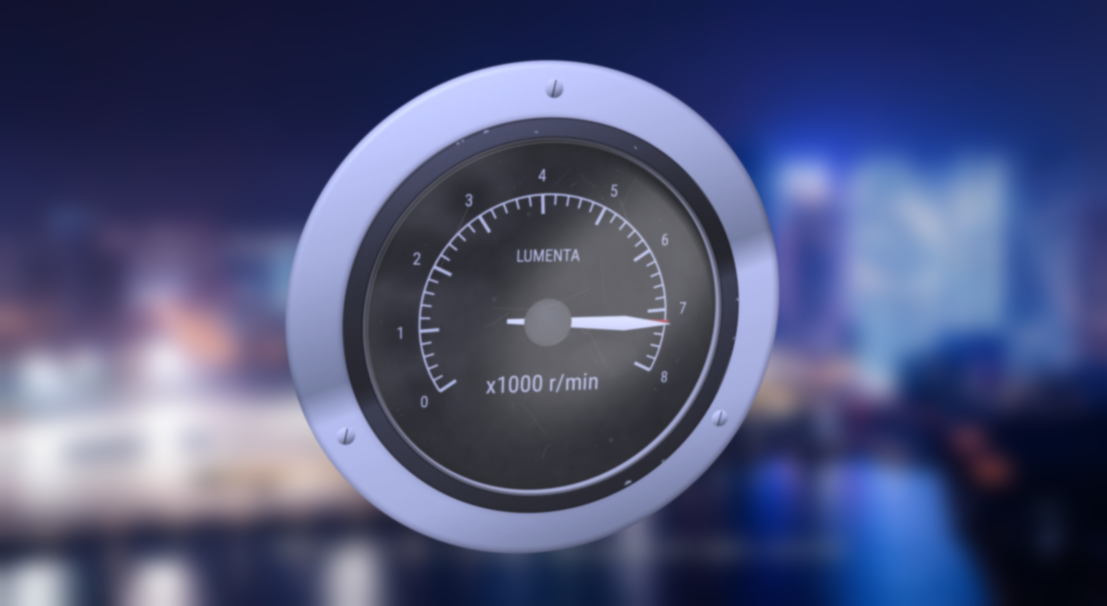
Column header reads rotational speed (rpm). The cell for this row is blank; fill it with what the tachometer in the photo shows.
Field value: 7200 rpm
